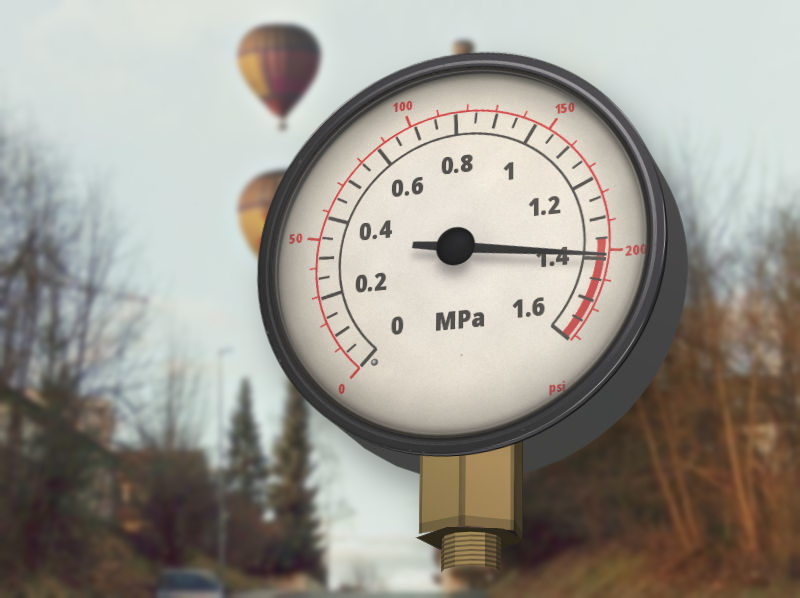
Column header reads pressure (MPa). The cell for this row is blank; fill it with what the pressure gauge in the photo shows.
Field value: 1.4 MPa
